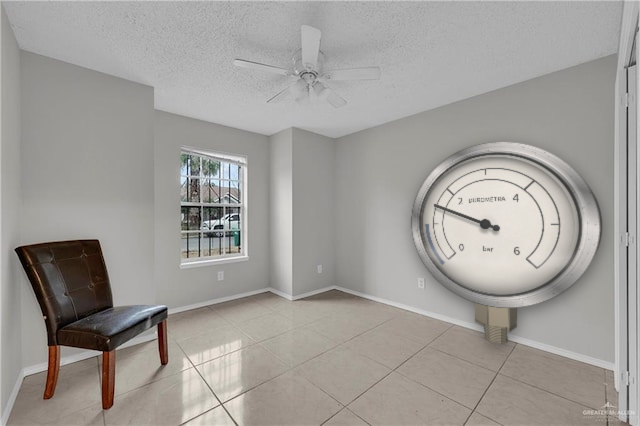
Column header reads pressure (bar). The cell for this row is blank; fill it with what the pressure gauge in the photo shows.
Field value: 1.5 bar
